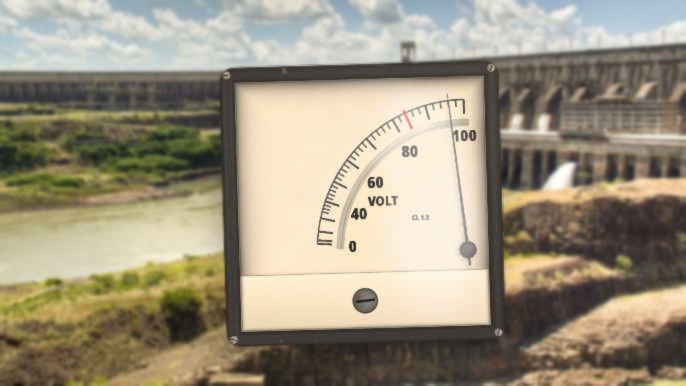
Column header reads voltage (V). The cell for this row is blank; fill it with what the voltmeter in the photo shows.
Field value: 96 V
